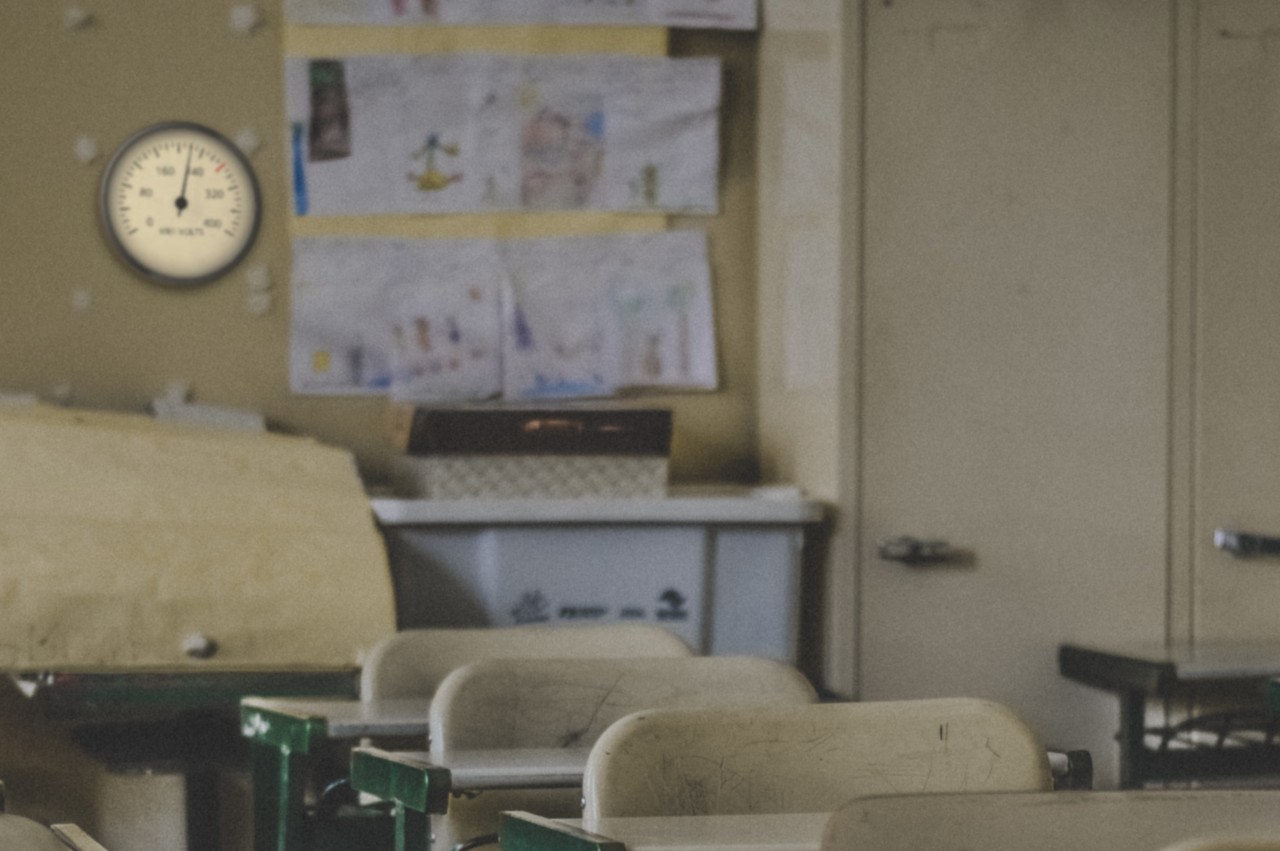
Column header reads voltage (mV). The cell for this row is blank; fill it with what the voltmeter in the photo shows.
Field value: 220 mV
